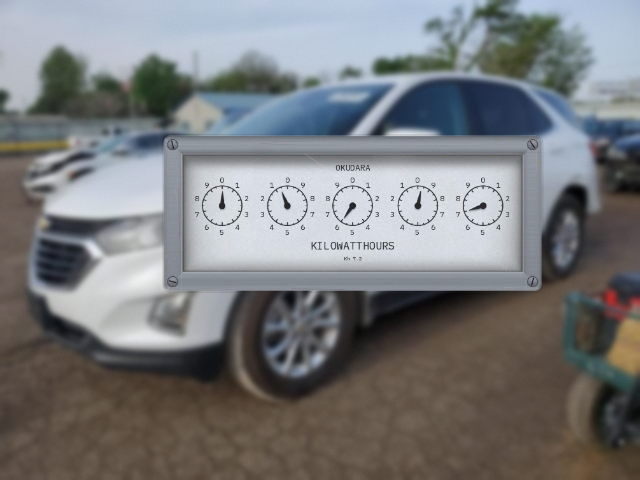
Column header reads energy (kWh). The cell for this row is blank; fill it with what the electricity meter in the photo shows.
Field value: 597 kWh
